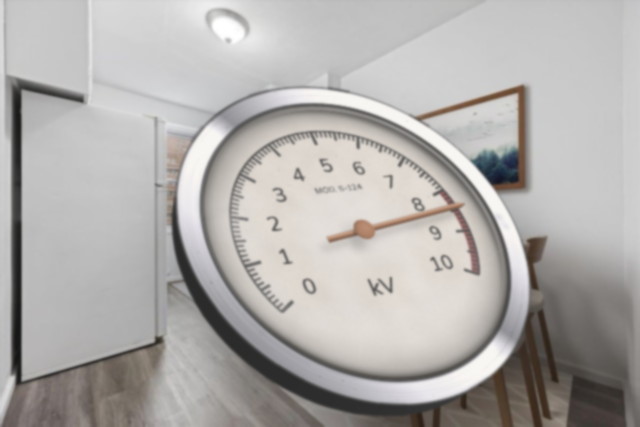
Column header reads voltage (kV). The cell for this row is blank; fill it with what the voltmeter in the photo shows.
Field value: 8.5 kV
